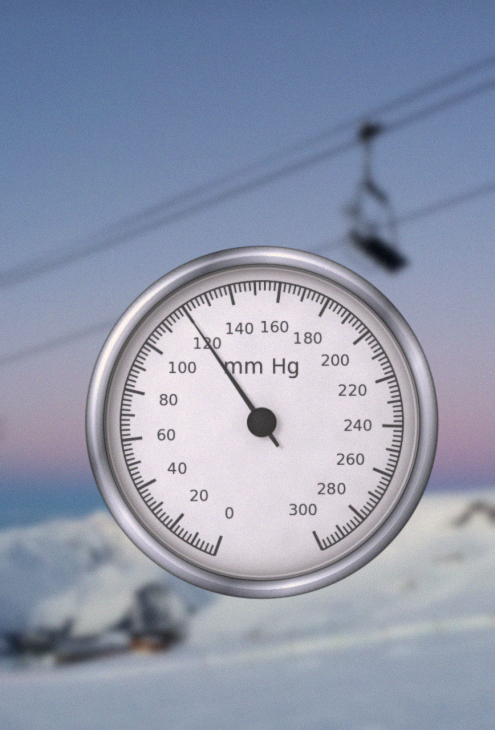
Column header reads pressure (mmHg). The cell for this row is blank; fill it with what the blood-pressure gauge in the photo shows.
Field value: 120 mmHg
